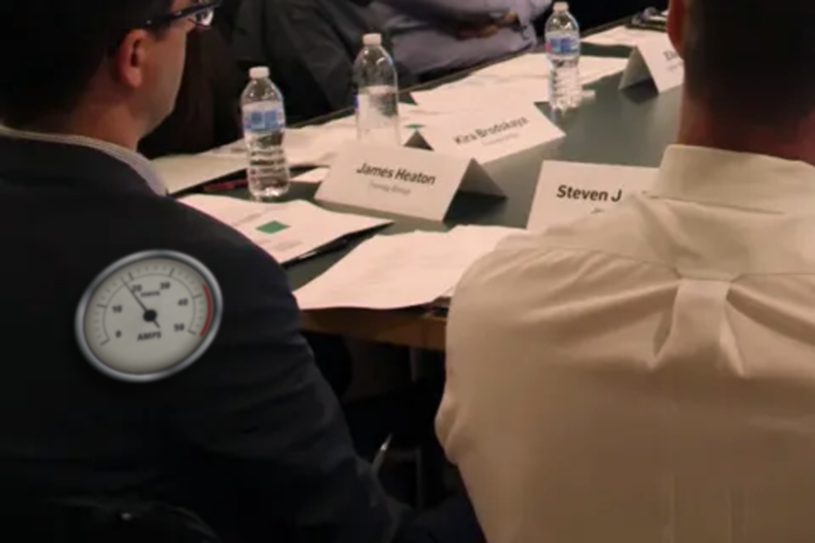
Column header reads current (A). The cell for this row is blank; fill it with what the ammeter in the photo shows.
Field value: 18 A
